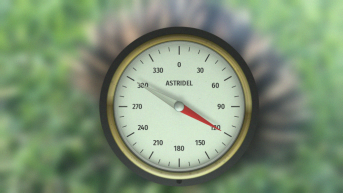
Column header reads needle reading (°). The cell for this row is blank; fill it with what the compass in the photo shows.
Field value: 120 °
